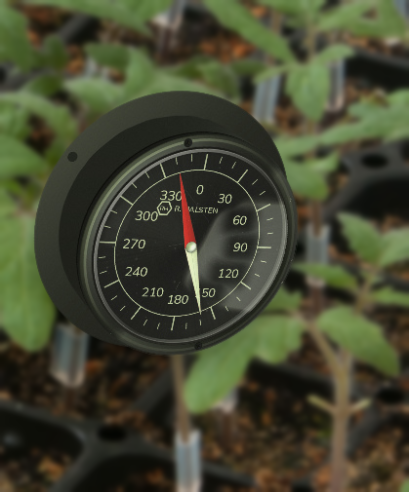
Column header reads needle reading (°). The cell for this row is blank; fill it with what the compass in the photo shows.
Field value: 340 °
